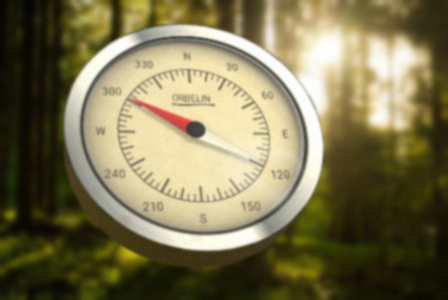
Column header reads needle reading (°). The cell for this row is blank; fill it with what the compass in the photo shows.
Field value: 300 °
